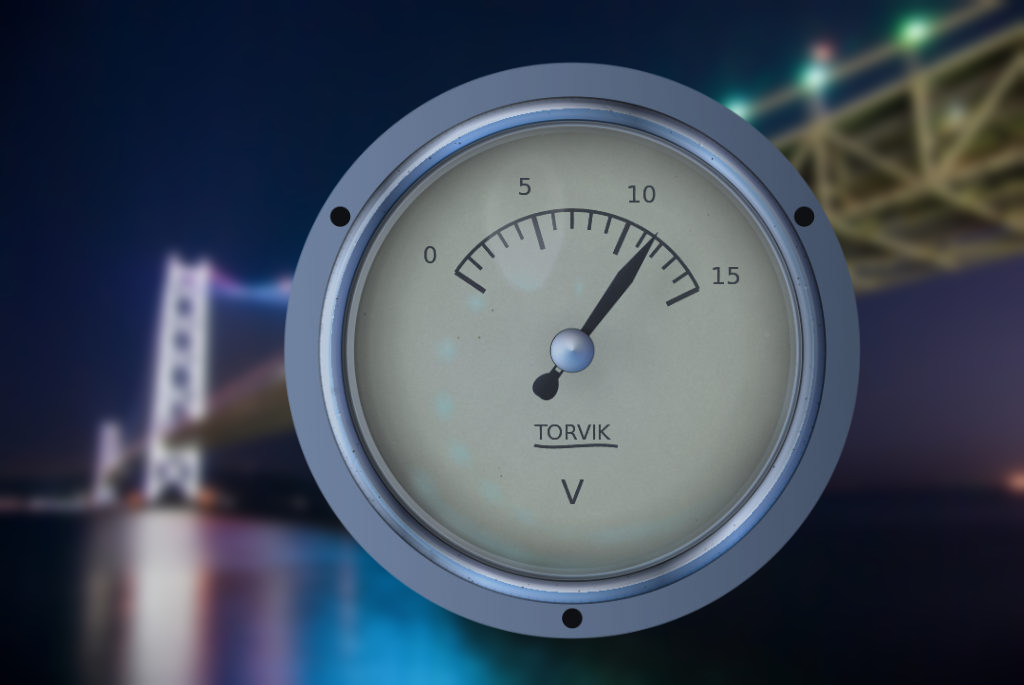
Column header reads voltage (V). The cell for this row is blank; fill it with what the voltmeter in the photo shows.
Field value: 11.5 V
